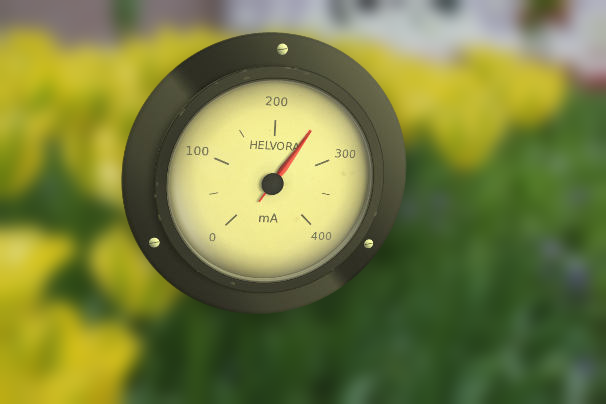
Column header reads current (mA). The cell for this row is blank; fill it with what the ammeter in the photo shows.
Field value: 250 mA
